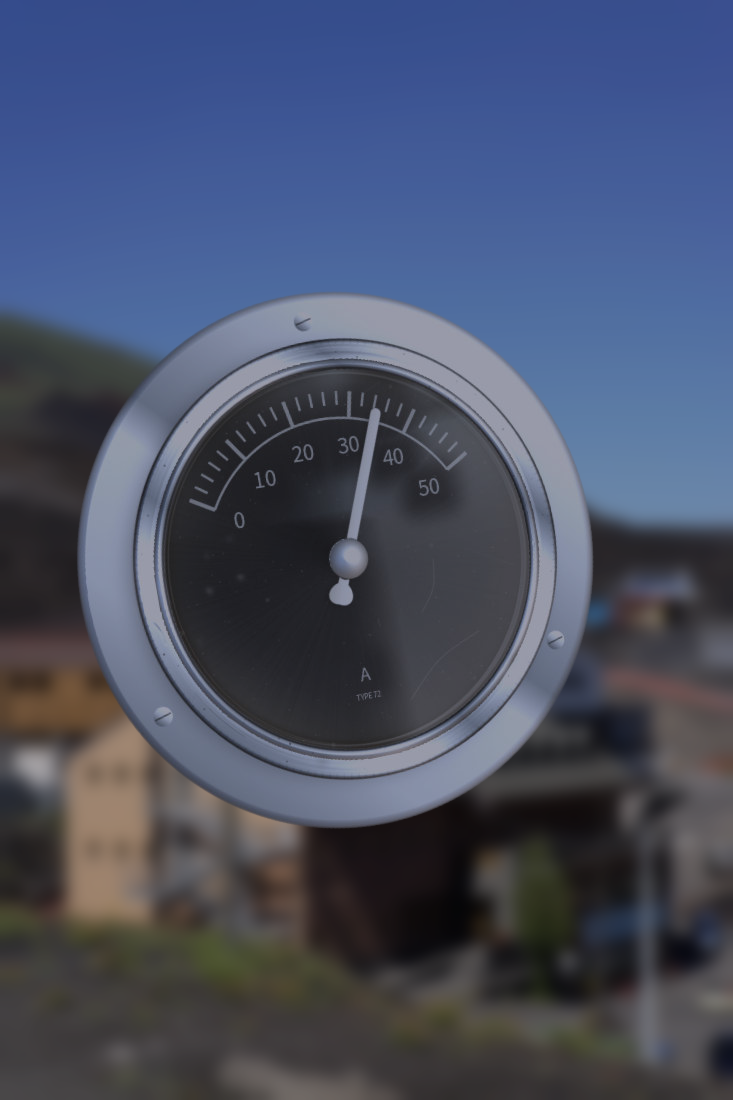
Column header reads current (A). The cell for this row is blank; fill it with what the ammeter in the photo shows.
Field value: 34 A
